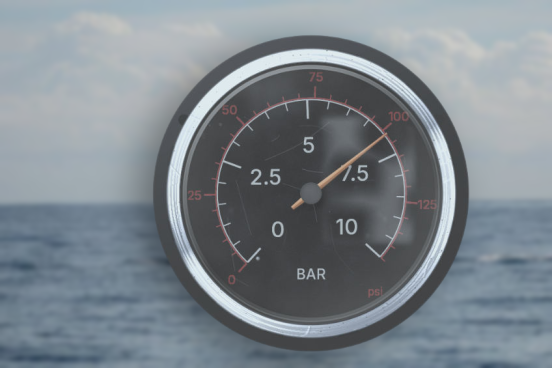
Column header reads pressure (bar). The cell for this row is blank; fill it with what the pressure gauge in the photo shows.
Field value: 7 bar
